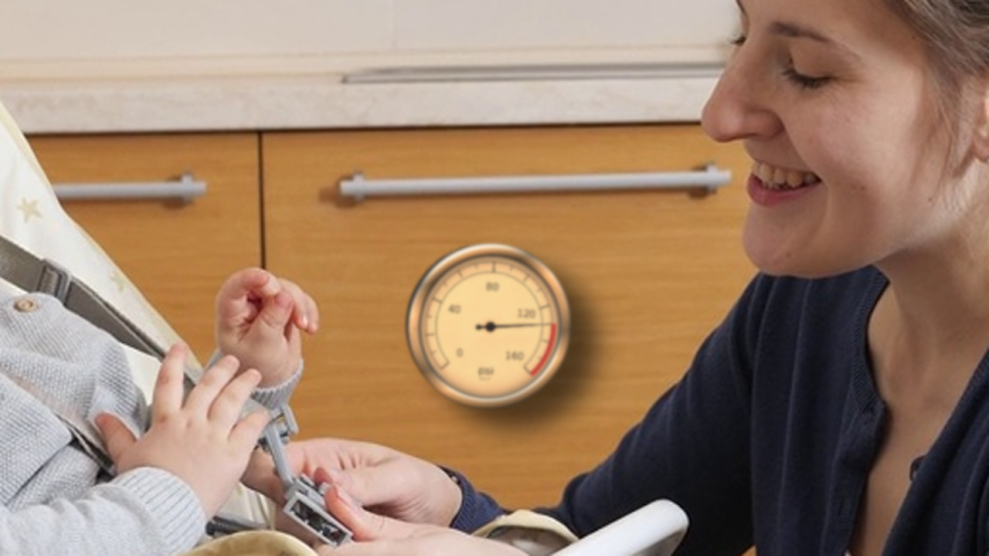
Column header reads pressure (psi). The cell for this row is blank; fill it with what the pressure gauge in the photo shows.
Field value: 130 psi
